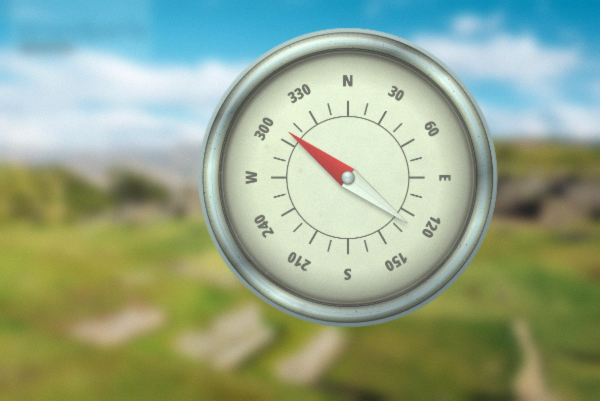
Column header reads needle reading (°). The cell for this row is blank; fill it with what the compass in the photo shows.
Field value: 307.5 °
